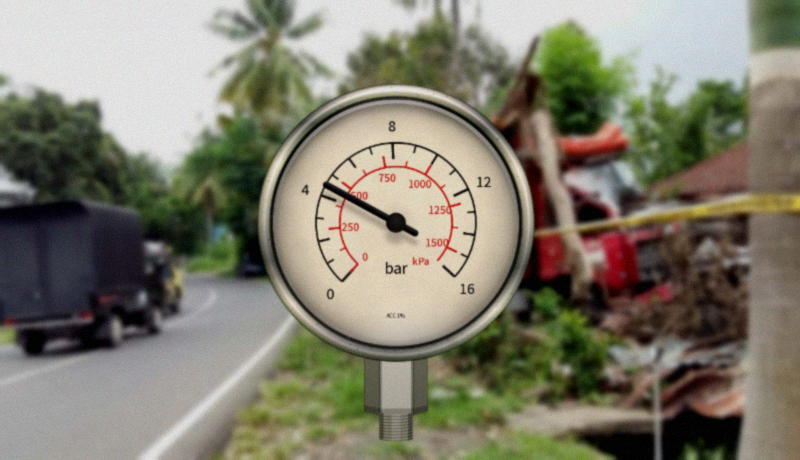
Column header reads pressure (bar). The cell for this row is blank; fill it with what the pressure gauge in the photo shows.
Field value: 4.5 bar
